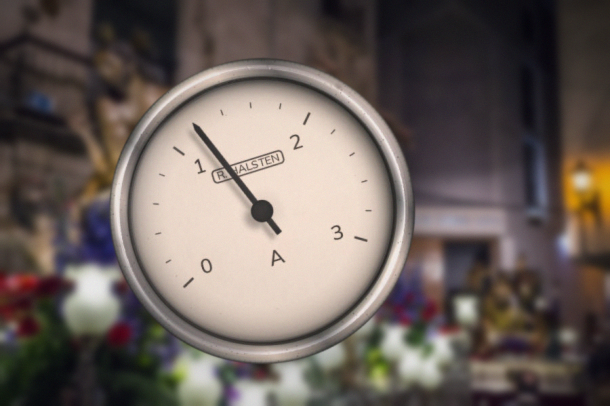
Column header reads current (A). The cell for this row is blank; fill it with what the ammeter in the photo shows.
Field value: 1.2 A
